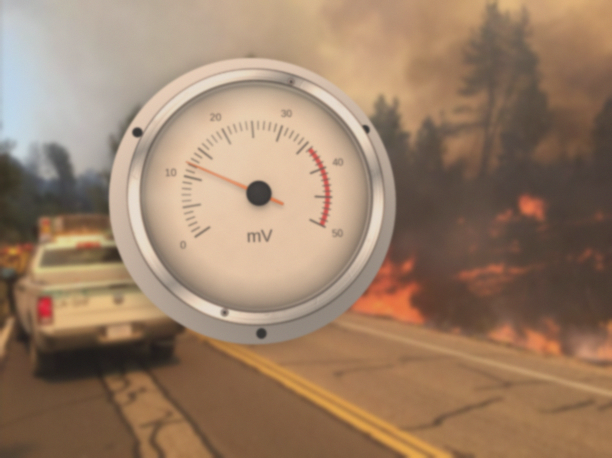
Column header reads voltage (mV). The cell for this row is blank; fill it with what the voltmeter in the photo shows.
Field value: 12 mV
